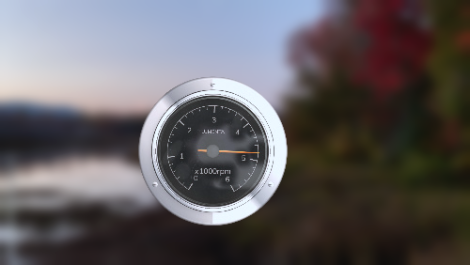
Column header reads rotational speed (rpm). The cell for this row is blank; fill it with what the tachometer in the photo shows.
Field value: 4800 rpm
